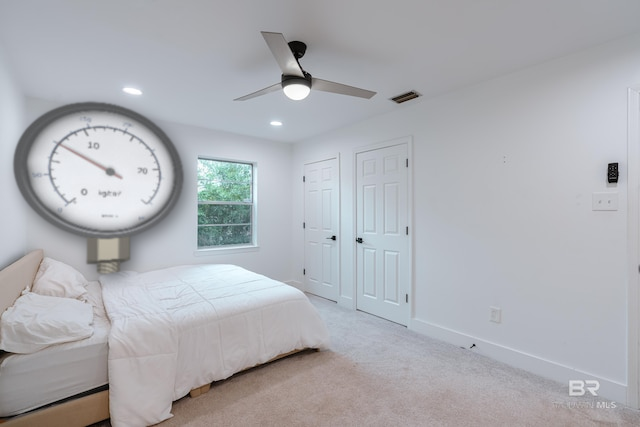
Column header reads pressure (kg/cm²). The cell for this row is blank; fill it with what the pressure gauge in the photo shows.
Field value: 7 kg/cm²
